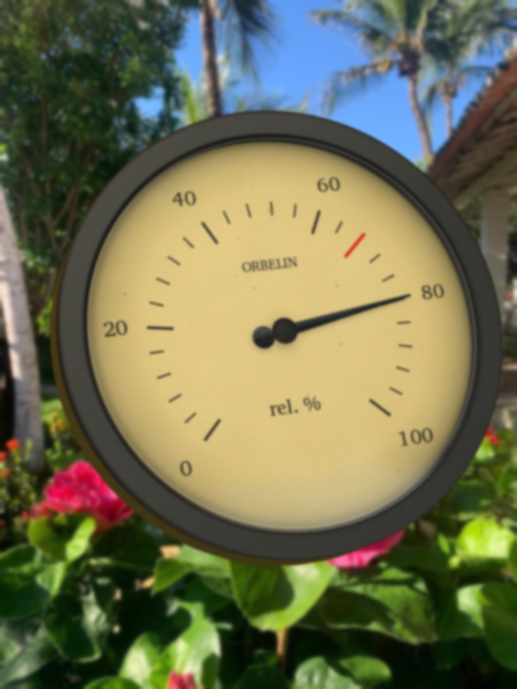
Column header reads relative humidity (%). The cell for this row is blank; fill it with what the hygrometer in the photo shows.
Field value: 80 %
